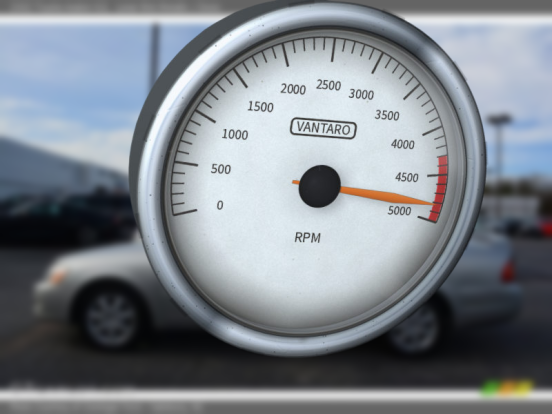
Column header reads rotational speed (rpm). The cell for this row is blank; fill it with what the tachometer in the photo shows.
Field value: 4800 rpm
